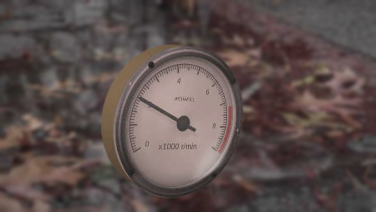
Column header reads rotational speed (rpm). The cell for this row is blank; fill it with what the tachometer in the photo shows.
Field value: 2000 rpm
